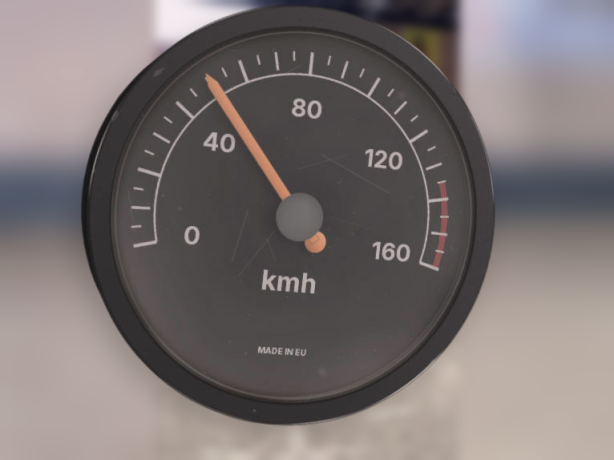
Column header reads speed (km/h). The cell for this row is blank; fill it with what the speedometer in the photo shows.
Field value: 50 km/h
